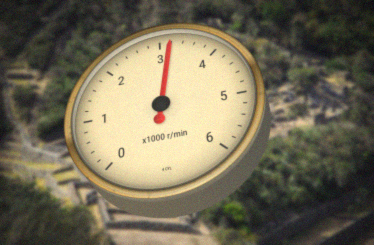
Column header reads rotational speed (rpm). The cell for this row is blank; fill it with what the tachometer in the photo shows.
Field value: 3200 rpm
